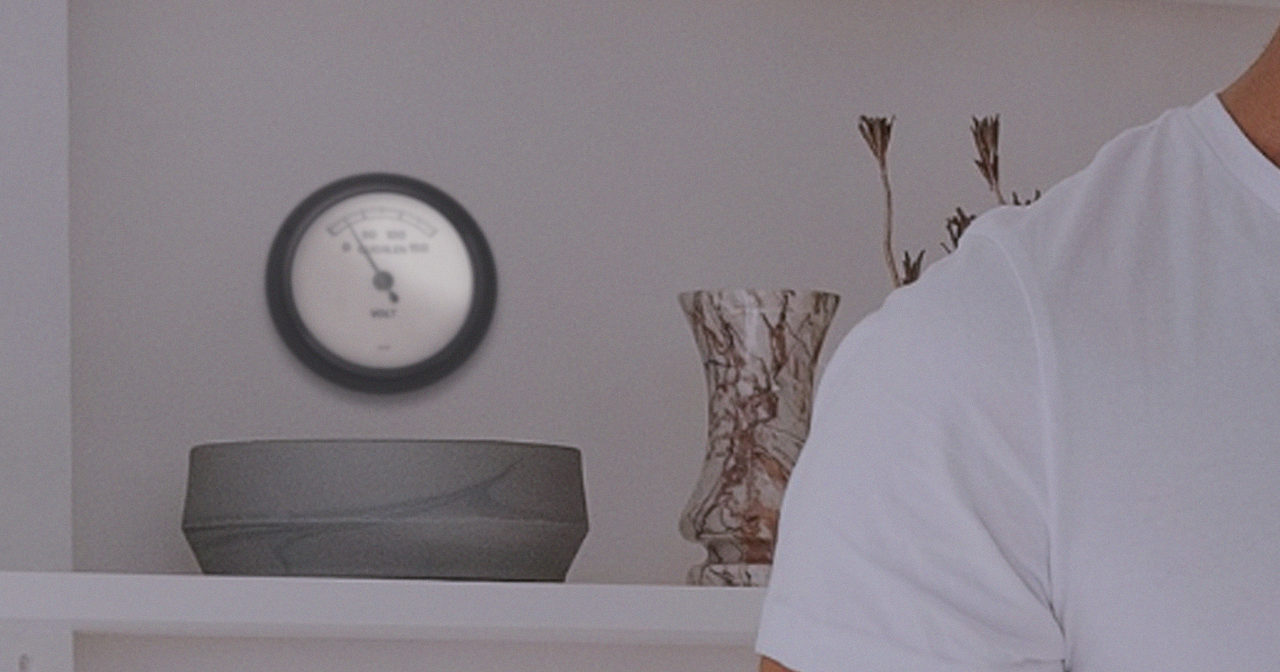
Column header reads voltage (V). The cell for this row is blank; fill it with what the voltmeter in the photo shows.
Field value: 25 V
